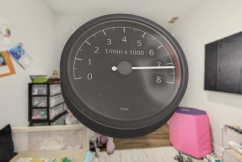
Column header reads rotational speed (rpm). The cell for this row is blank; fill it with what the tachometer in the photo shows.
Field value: 7250 rpm
